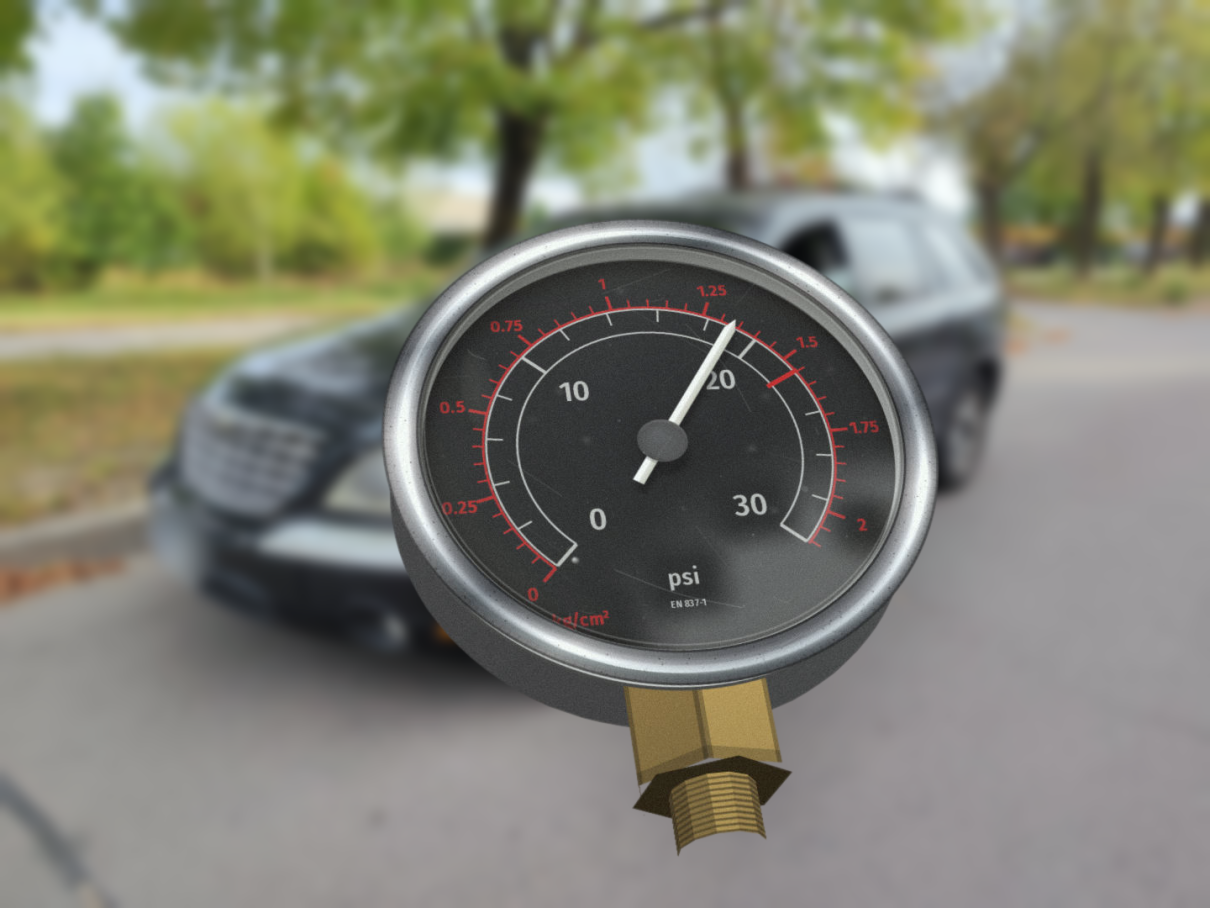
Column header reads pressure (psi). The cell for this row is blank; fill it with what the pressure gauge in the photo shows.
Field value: 19 psi
